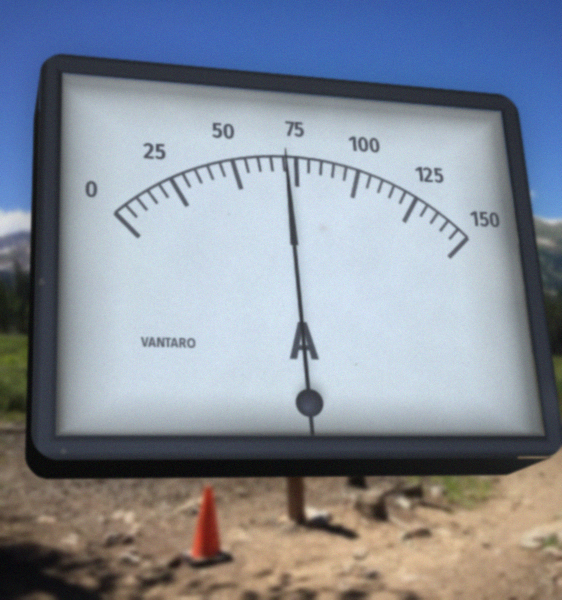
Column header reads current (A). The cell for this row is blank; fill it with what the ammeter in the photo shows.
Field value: 70 A
